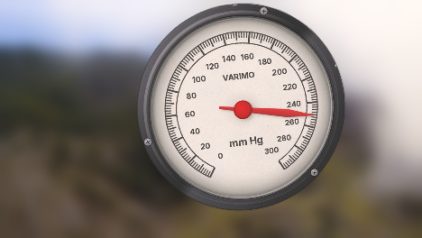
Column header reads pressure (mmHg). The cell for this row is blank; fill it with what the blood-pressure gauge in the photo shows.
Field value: 250 mmHg
